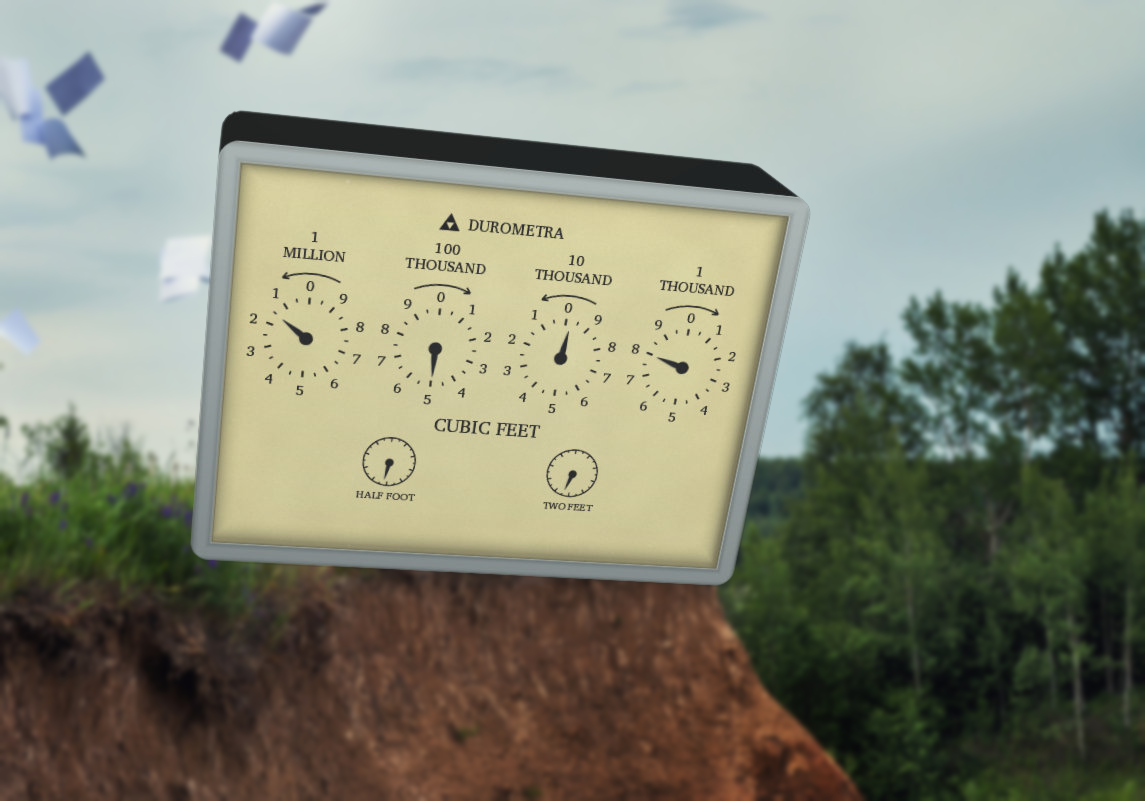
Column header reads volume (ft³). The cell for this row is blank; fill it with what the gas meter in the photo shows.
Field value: 149800 ft³
